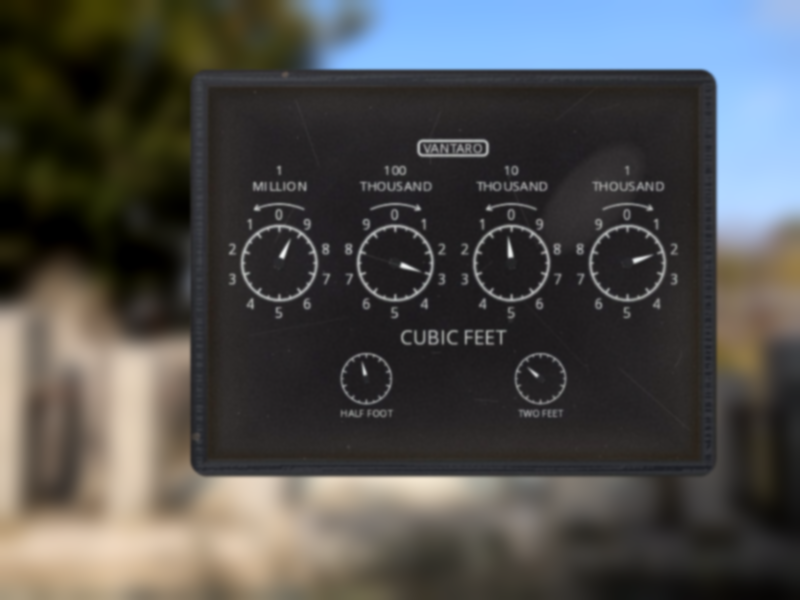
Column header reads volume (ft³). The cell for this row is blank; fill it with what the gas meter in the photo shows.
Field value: 930200 ft³
